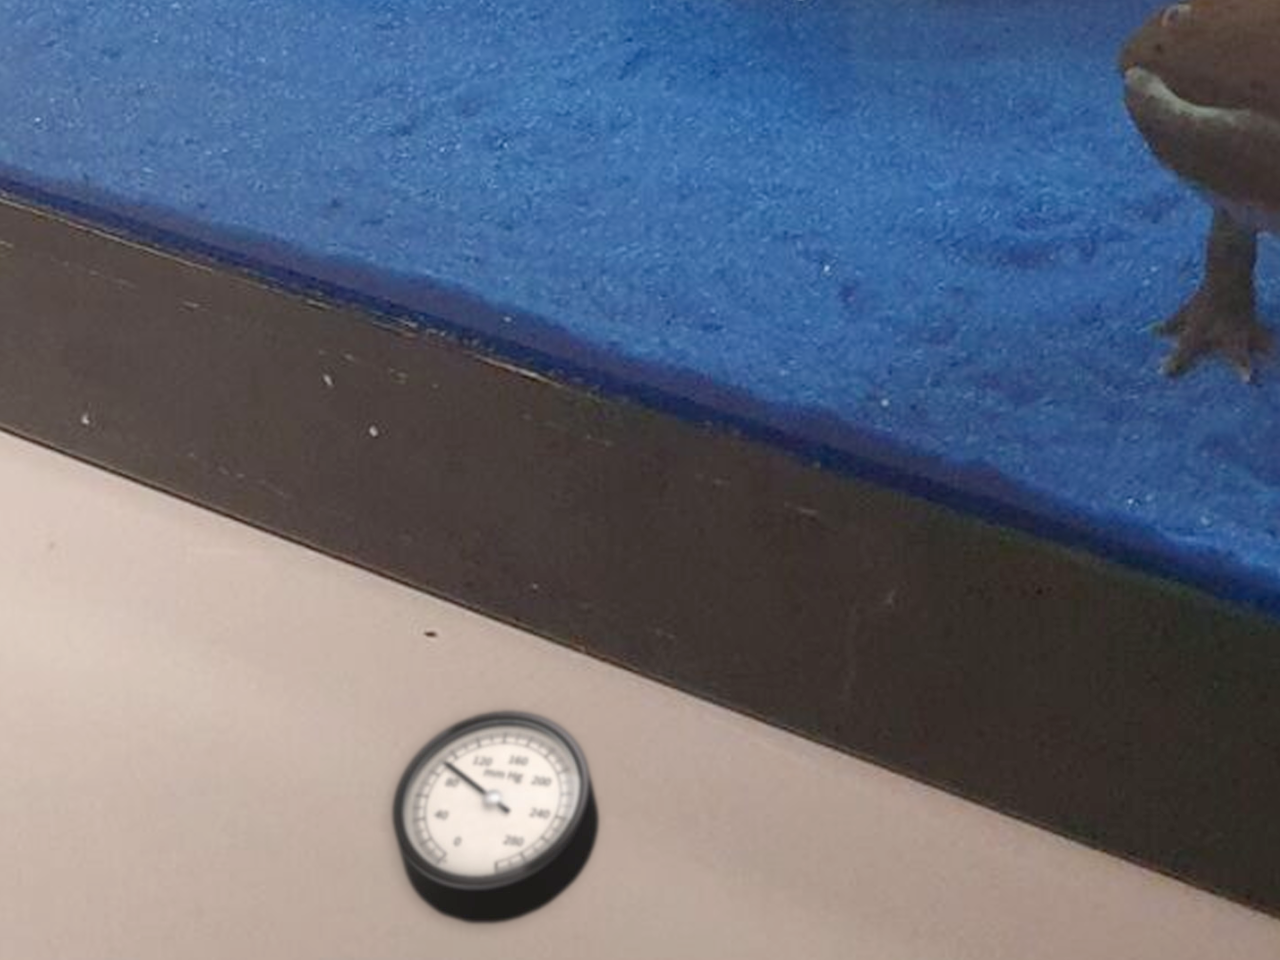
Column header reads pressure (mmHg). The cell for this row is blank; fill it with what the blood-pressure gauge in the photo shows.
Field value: 90 mmHg
